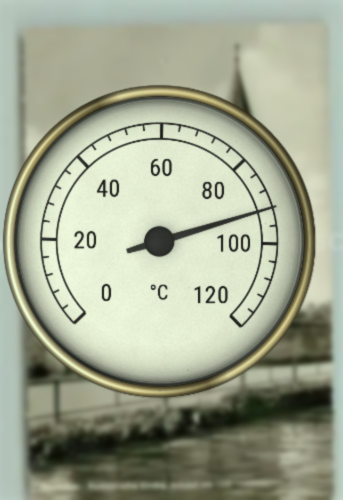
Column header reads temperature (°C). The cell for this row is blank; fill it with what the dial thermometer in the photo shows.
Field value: 92 °C
